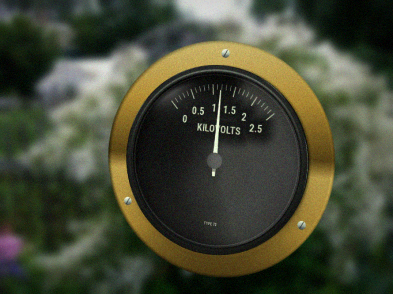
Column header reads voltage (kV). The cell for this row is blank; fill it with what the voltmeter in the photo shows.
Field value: 1.2 kV
